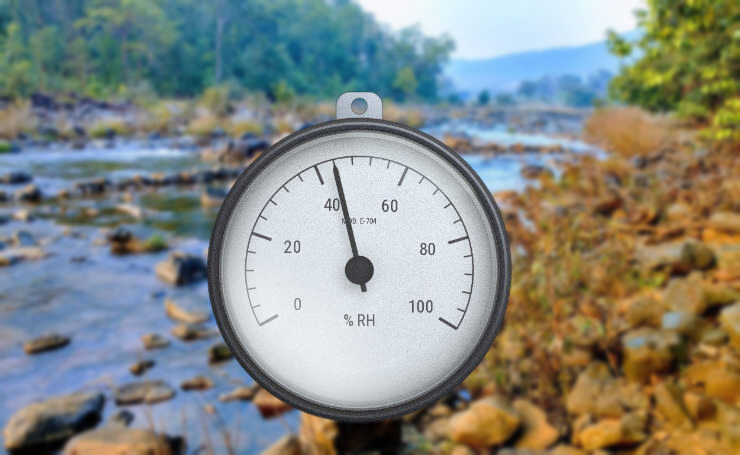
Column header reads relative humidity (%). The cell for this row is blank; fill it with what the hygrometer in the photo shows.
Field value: 44 %
